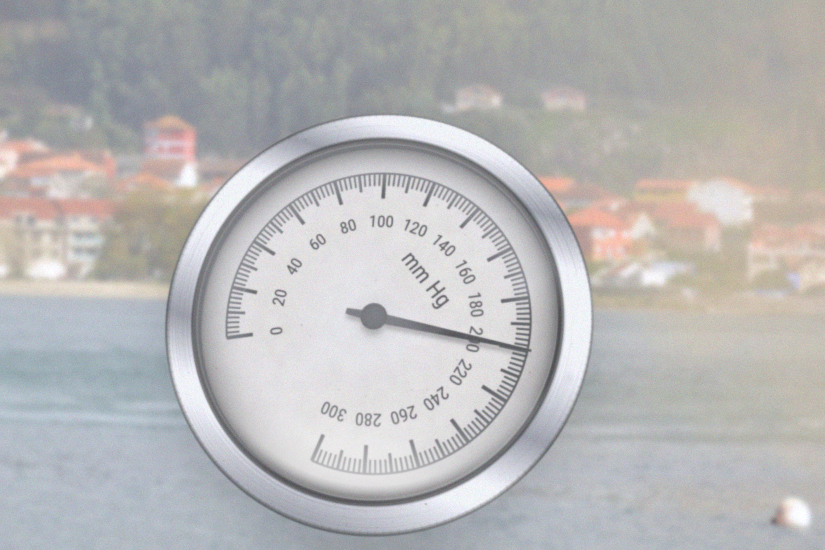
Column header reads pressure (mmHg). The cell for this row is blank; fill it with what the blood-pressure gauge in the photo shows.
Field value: 200 mmHg
